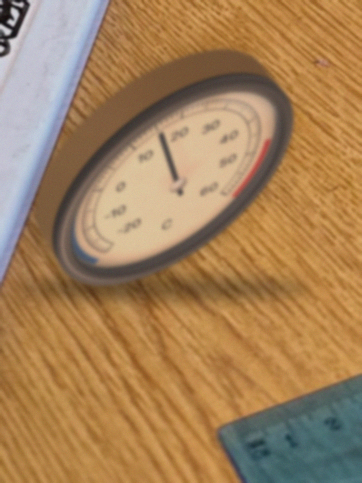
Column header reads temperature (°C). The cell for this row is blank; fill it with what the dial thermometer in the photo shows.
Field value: 15 °C
